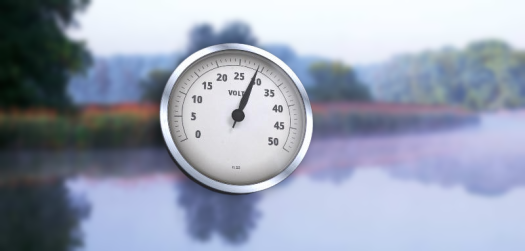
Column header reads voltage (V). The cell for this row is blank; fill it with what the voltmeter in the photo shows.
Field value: 29 V
